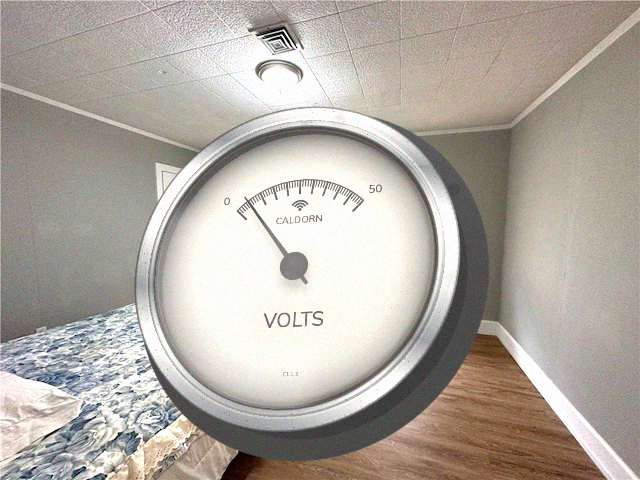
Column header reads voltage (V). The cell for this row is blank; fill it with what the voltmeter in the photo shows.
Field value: 5 V
